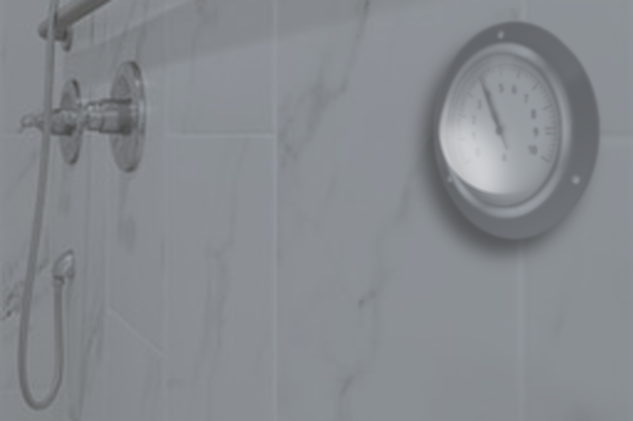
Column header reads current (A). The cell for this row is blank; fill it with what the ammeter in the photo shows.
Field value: 4 A
